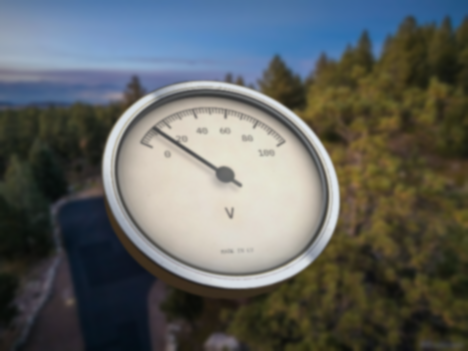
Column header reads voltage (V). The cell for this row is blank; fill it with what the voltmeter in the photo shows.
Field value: 10 V
